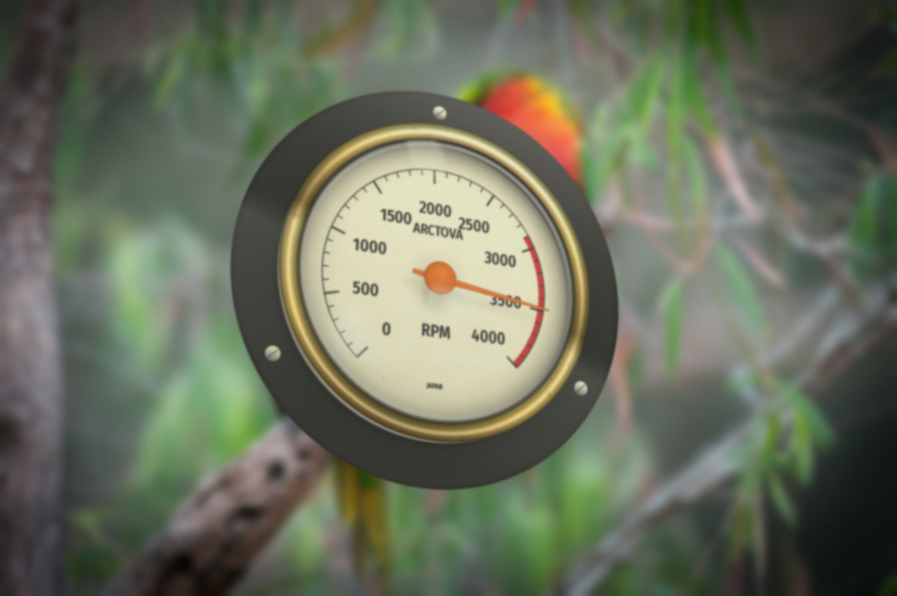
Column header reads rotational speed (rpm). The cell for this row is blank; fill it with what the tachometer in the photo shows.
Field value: 3500 rpm
